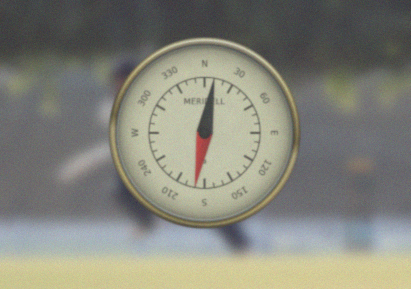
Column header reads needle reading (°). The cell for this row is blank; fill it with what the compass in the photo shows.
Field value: 190 °
